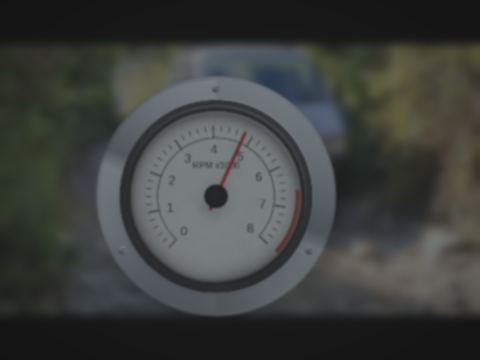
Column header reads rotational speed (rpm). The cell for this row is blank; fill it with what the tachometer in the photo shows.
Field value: 4800 rpm
